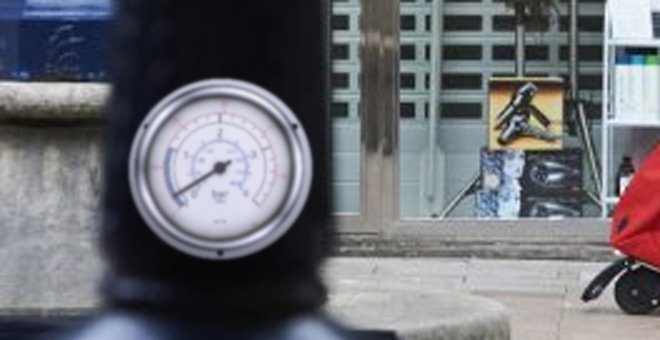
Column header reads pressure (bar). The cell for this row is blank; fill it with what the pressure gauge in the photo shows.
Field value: 0.2 bar
